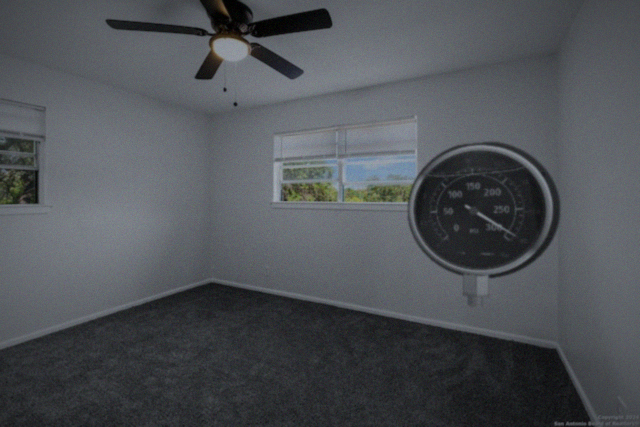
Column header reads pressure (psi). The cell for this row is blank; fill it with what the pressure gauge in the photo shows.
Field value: 290 psi
